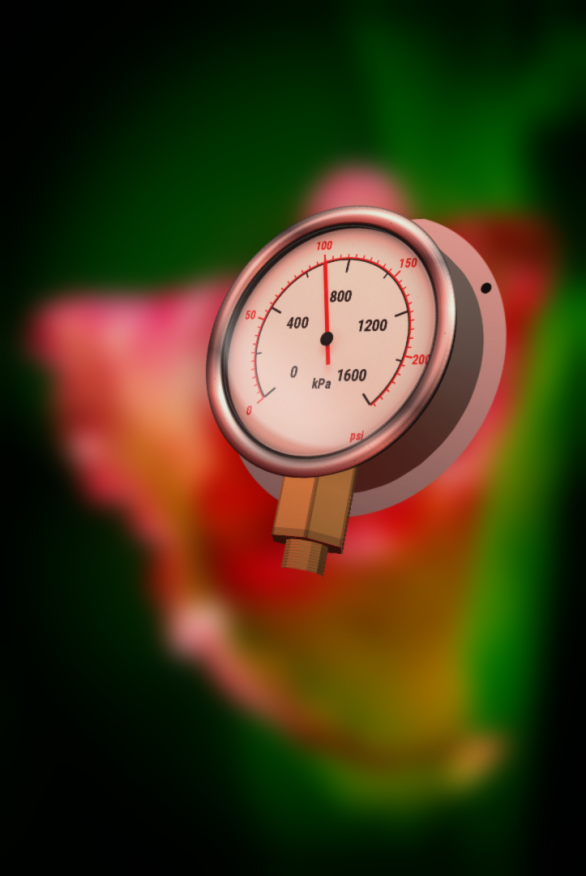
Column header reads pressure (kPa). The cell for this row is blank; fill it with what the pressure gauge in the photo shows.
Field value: 700 kPa
